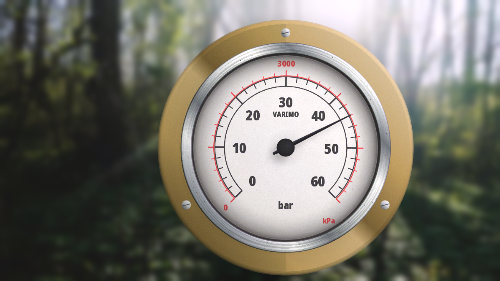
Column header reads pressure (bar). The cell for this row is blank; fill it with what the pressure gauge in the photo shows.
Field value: 44 bar
